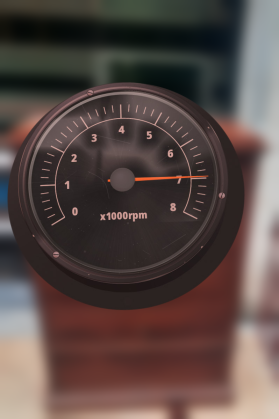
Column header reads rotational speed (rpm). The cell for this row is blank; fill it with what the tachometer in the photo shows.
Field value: 7000 rpm
